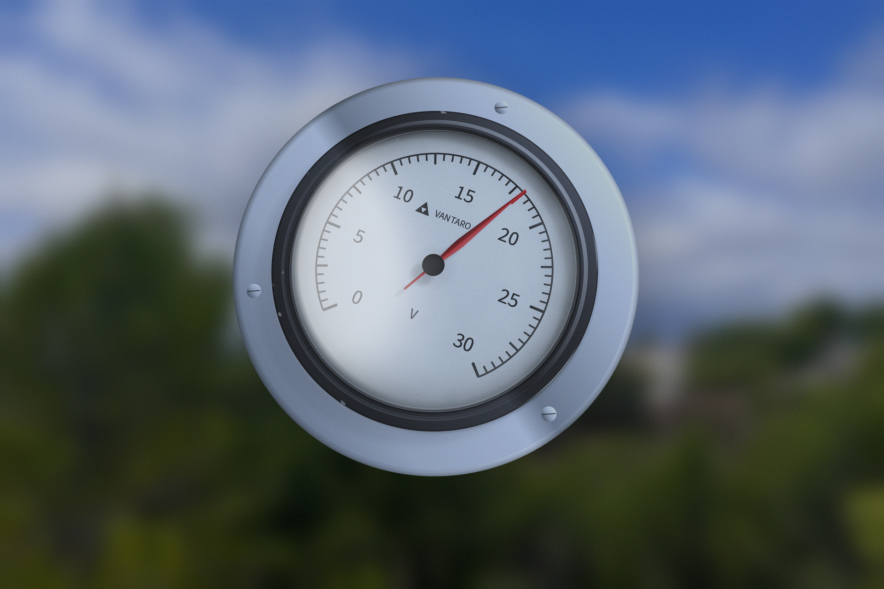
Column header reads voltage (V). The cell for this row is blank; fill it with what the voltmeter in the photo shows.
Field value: 18 V
